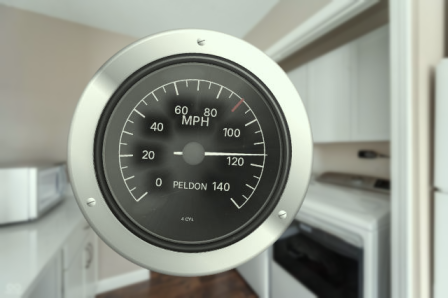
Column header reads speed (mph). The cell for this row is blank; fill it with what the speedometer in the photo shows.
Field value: 115 mph
